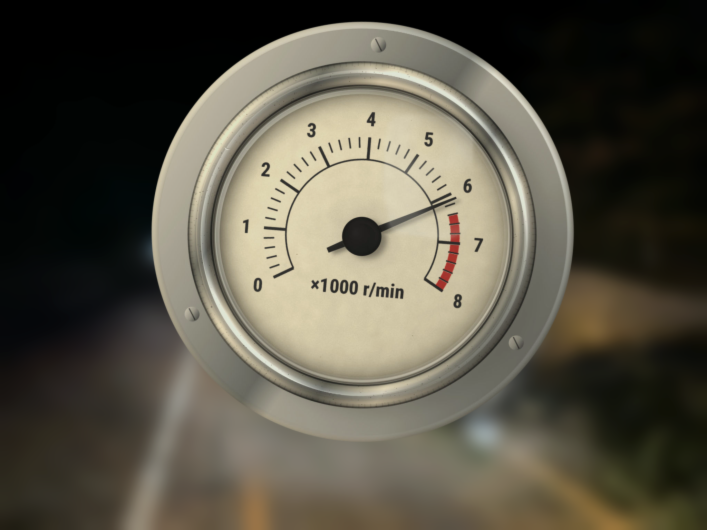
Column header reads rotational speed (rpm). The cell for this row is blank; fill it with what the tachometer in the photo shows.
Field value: 6100 rpm
